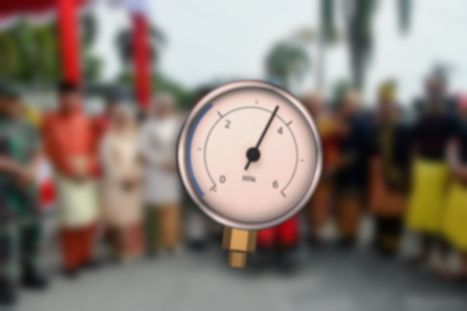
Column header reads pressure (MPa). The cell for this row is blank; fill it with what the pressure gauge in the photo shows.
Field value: 3.5 MPa
